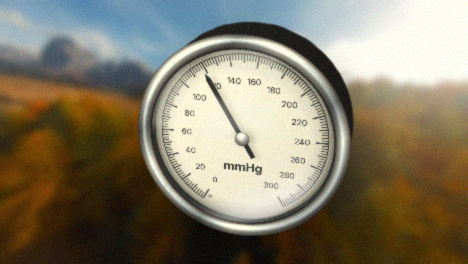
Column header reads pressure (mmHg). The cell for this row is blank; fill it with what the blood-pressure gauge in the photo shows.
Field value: 120 mmHg
